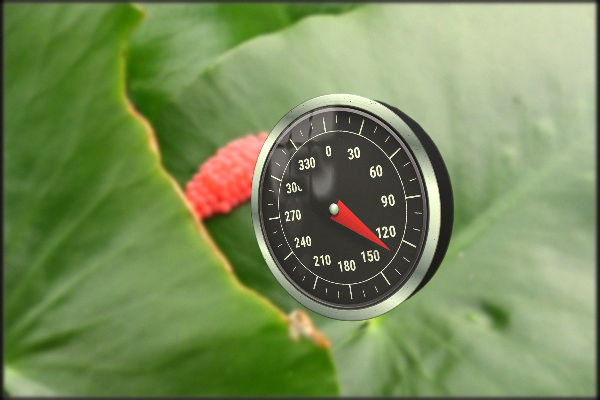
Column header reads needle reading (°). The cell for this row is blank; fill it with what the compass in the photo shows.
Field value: 130 °
